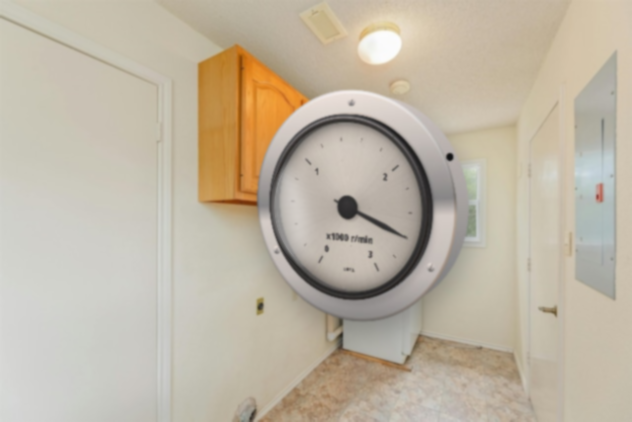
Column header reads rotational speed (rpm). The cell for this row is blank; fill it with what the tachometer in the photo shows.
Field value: 2600 rpm
